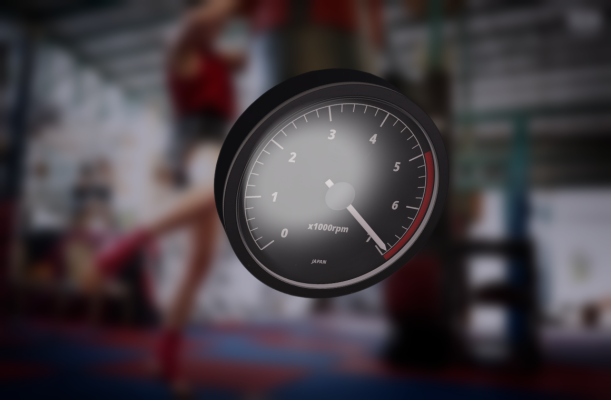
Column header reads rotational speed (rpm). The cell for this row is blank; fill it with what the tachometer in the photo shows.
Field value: 6900 rpm
